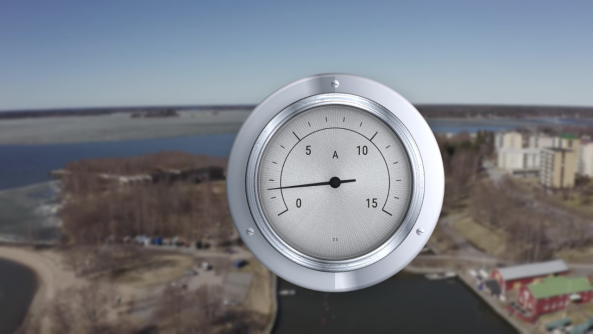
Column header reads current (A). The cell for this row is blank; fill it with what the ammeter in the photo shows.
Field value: 1.5 A
